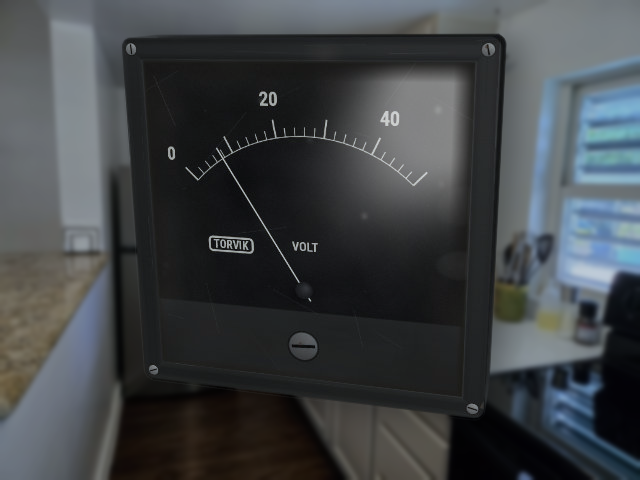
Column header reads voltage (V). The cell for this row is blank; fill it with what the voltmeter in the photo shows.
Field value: 8 V
